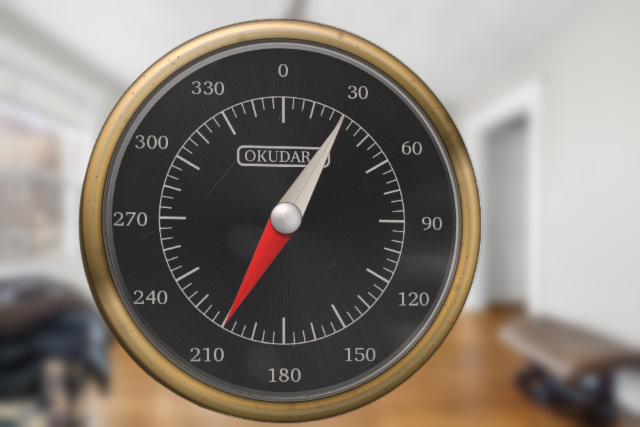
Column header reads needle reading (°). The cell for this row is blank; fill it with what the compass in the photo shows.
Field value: 210 °
